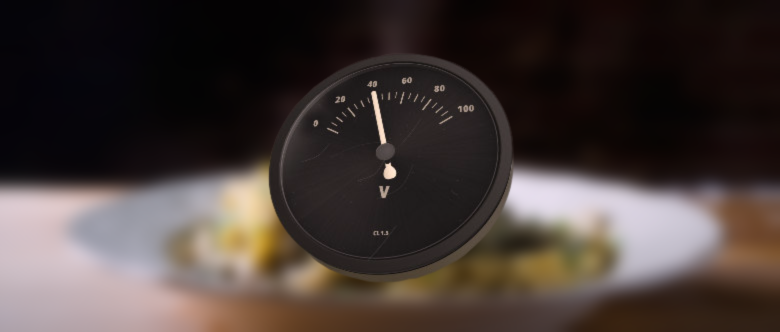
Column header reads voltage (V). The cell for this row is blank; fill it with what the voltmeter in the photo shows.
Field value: 40 V
